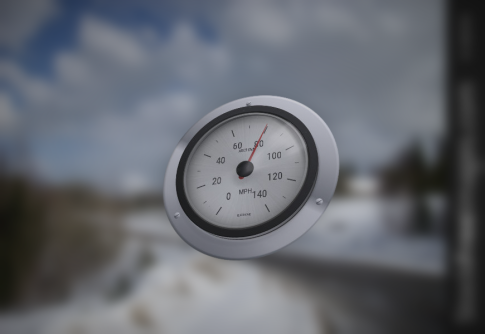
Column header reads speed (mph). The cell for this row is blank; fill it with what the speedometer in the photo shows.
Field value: 80 mph
